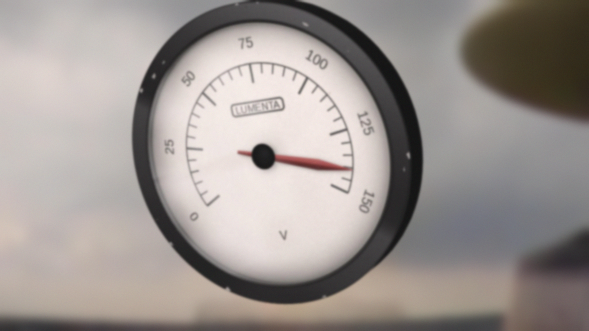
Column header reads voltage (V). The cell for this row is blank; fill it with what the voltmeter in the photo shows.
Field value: 140 V
